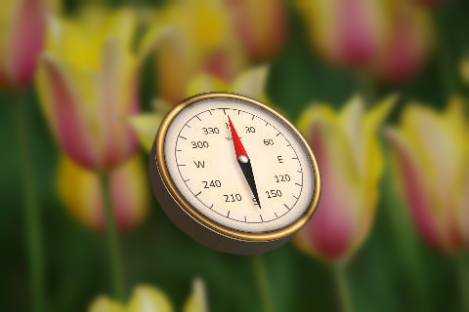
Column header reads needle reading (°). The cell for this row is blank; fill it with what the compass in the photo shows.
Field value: 0 °
